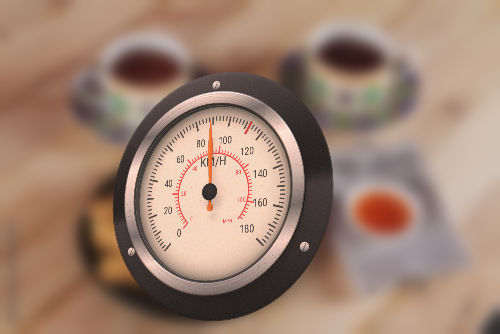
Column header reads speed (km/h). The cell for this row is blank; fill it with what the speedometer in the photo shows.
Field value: 90 km/h
